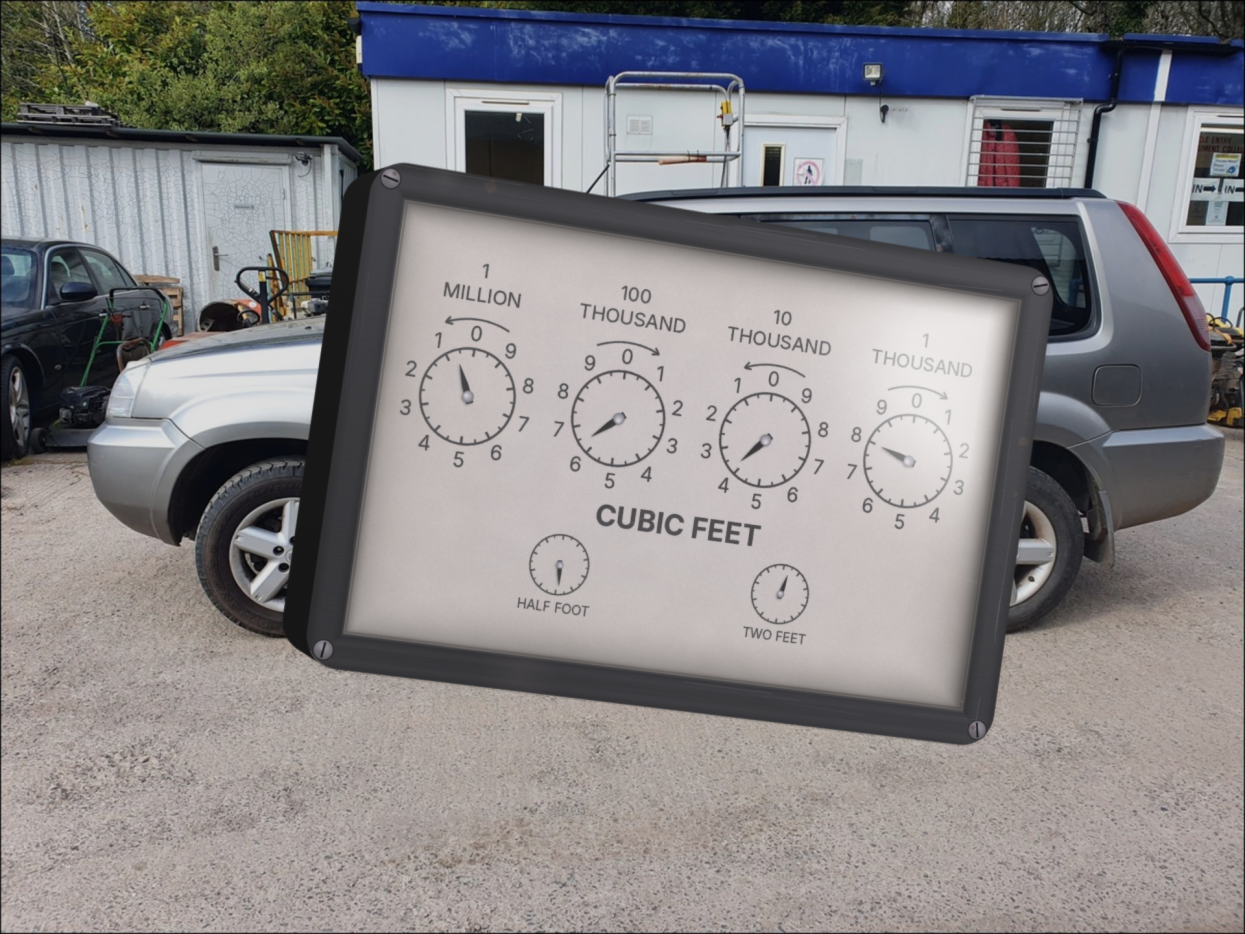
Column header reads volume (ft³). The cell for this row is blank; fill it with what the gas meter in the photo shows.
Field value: 63800 ft³
